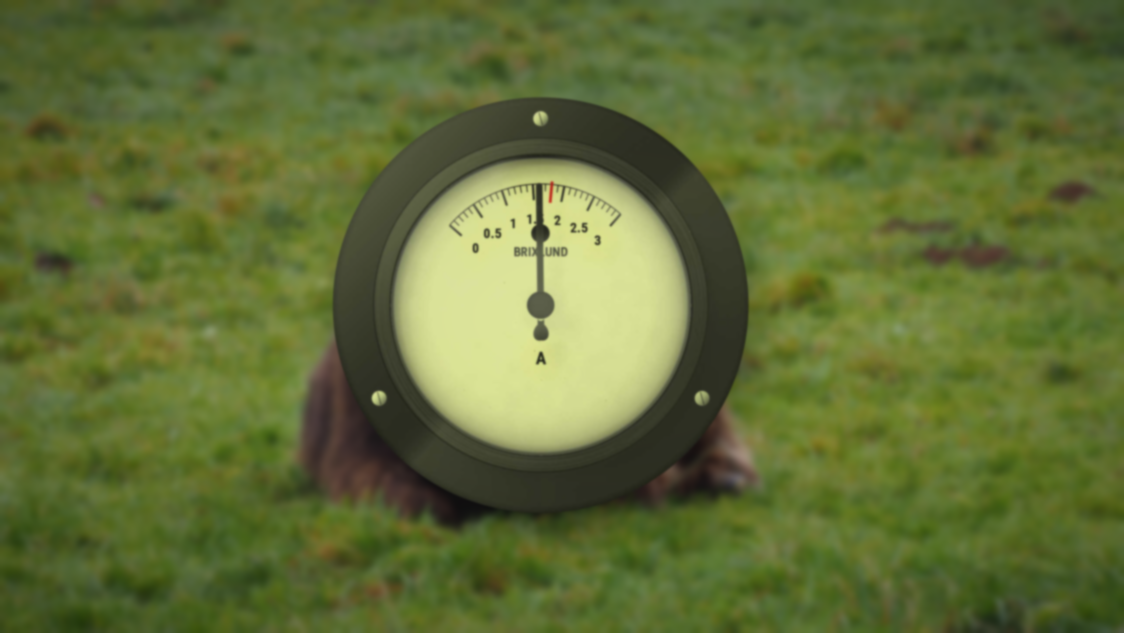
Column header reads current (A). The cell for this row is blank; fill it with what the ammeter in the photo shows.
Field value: 1.6 A
